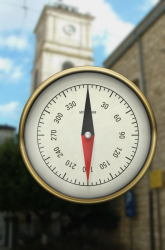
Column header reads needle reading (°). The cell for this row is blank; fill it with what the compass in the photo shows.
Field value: 180 °
